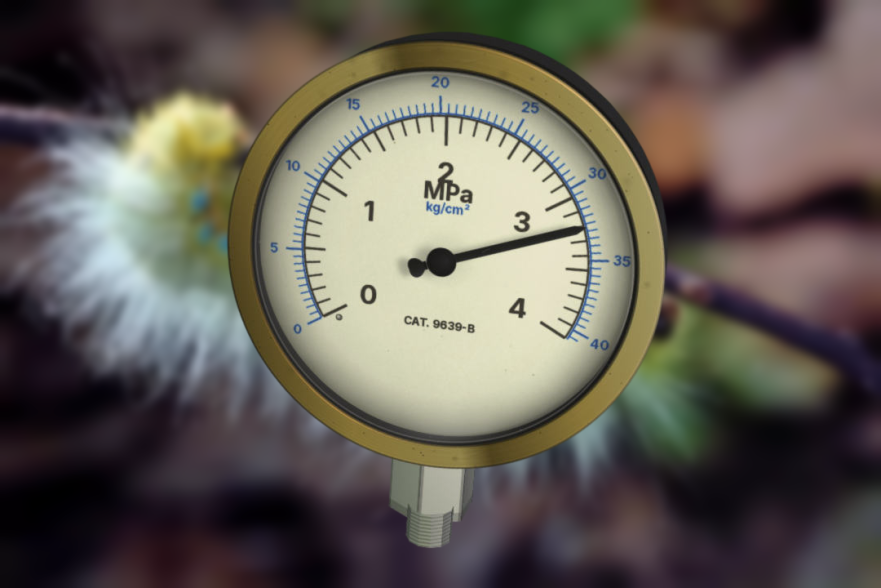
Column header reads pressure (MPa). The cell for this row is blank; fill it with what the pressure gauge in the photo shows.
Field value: 3.2 MPa
